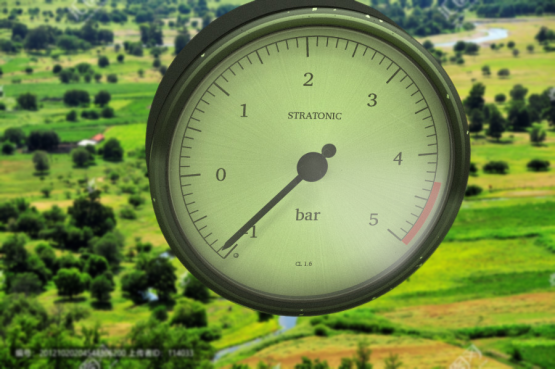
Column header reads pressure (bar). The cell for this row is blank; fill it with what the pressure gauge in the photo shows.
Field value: -0.9 bar
